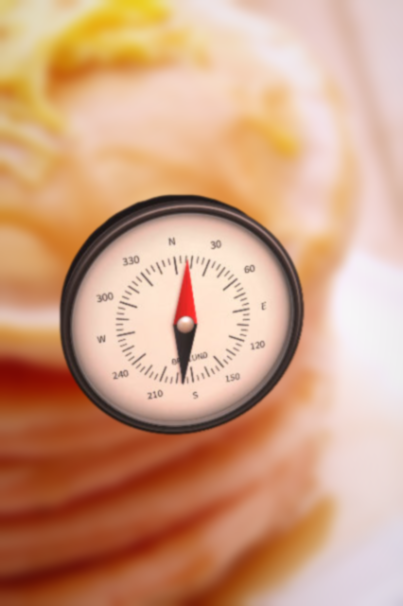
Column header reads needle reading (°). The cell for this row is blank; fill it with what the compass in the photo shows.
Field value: 10 °
